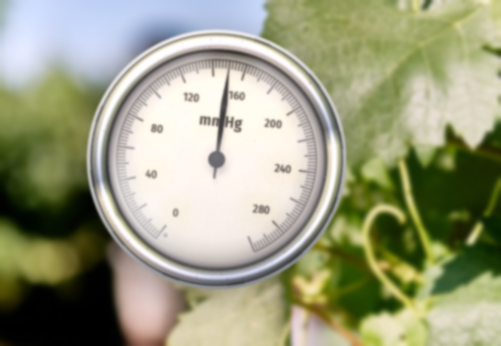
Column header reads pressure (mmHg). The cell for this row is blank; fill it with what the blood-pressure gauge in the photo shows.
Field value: 150 mmHg
